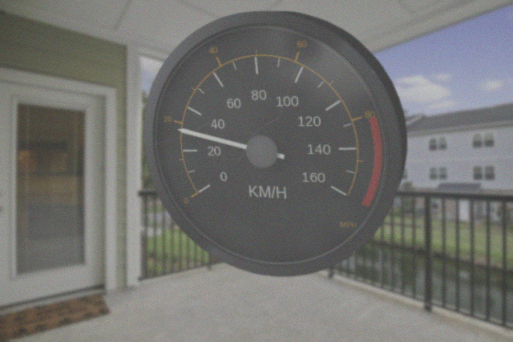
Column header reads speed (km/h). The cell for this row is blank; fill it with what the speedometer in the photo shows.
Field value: 30 km/h
